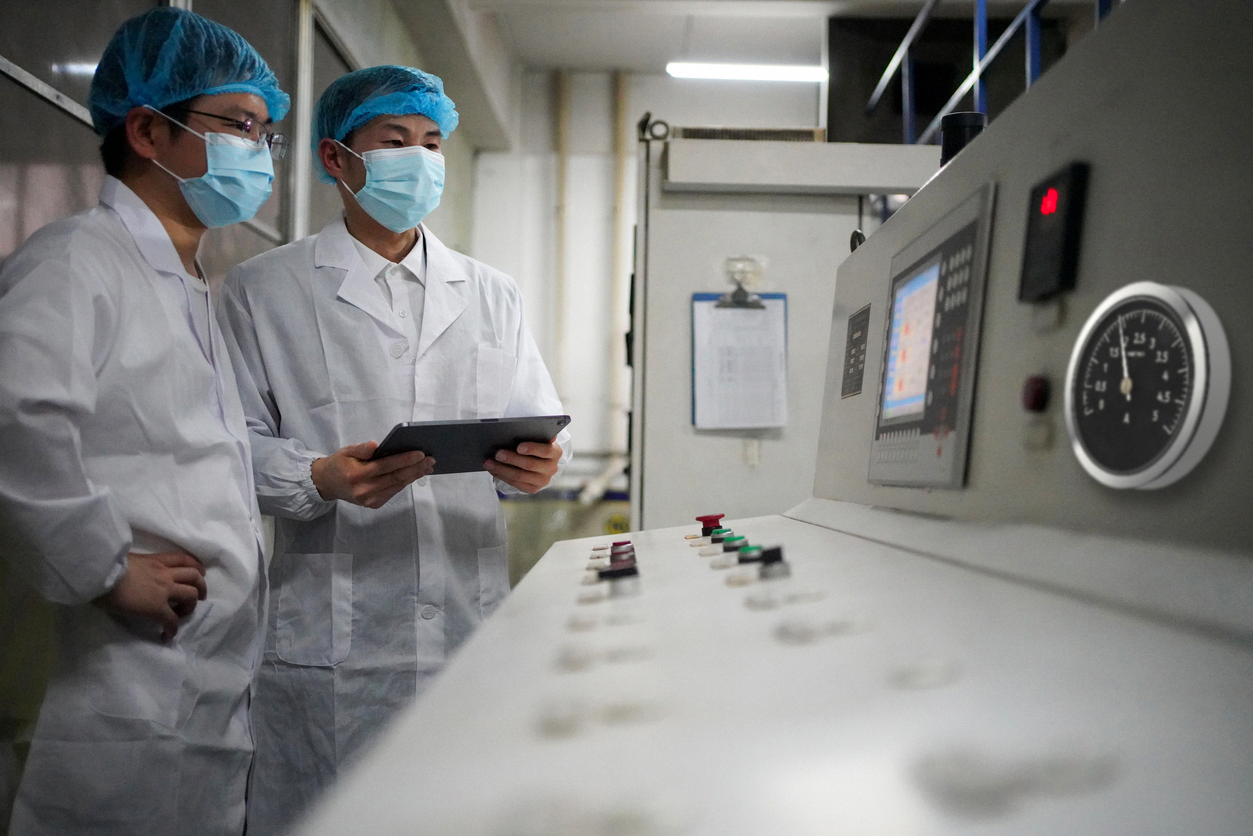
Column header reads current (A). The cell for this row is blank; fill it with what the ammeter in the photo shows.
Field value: 2 A
